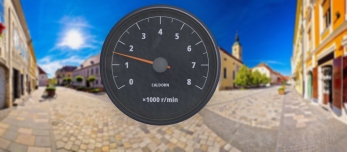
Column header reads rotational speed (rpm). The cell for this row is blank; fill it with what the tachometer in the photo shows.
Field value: 1500 rpm
